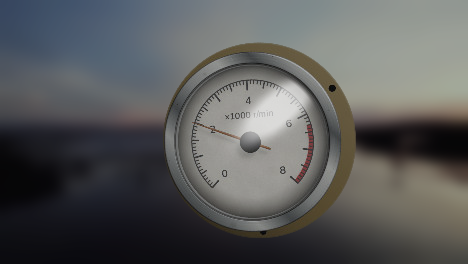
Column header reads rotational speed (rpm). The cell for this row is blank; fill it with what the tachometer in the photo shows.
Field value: 2000 rpm
